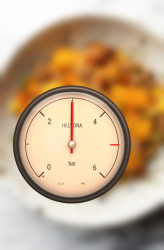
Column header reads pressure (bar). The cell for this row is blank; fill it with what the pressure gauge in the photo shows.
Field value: 3 bar
